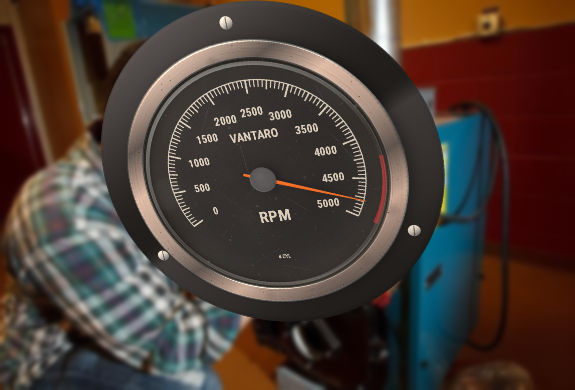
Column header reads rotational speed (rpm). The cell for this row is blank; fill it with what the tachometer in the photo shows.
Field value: 4750 rpm
